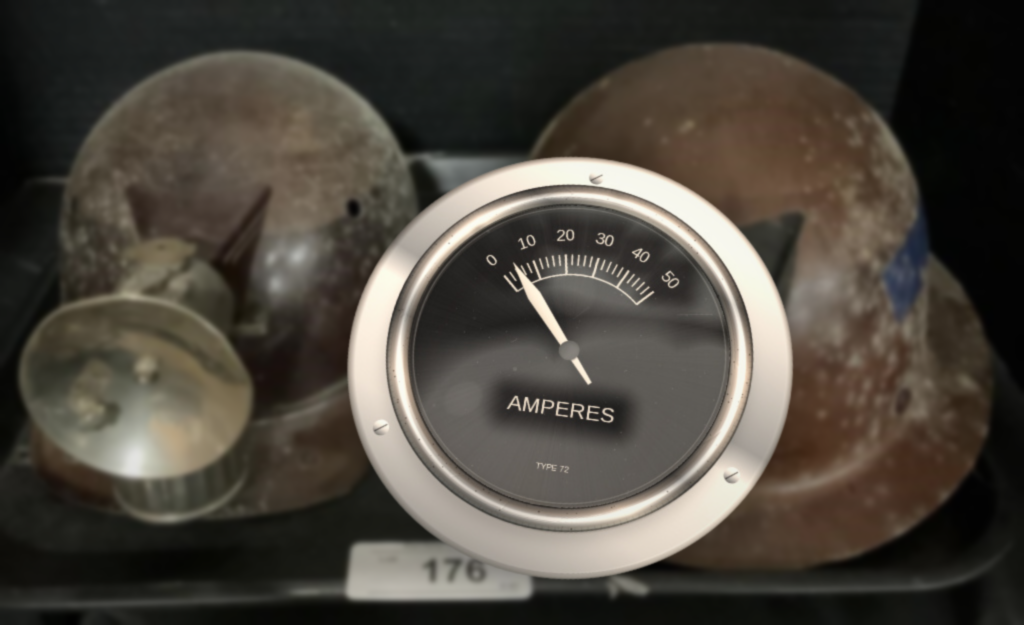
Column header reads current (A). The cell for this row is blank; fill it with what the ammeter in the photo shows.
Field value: 4 A
